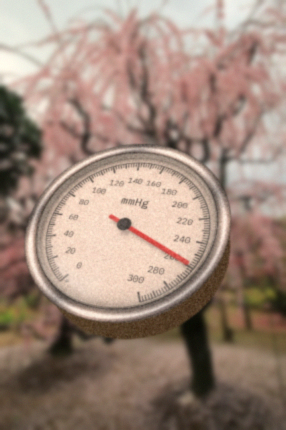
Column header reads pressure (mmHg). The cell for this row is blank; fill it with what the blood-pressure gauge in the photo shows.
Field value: 260 mmHg
